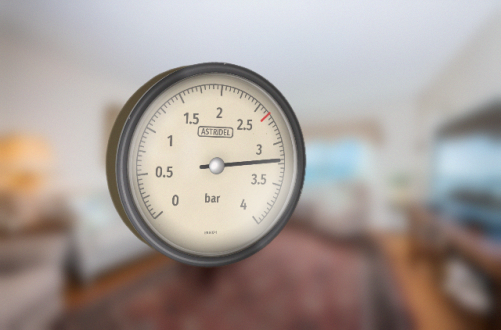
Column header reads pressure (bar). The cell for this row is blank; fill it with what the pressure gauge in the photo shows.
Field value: 3.2 bar
